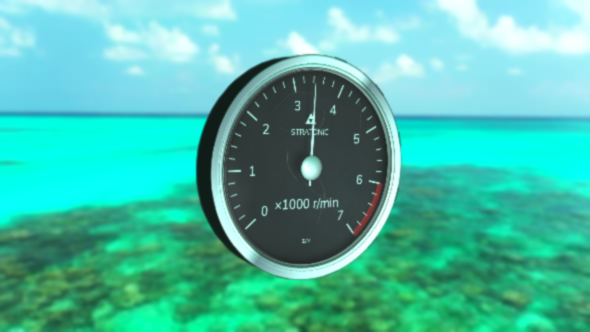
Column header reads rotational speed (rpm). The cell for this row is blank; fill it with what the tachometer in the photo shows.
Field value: 3400 rpm
